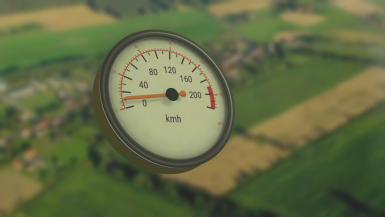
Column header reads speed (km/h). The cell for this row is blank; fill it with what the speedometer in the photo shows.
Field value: 10 km/h
